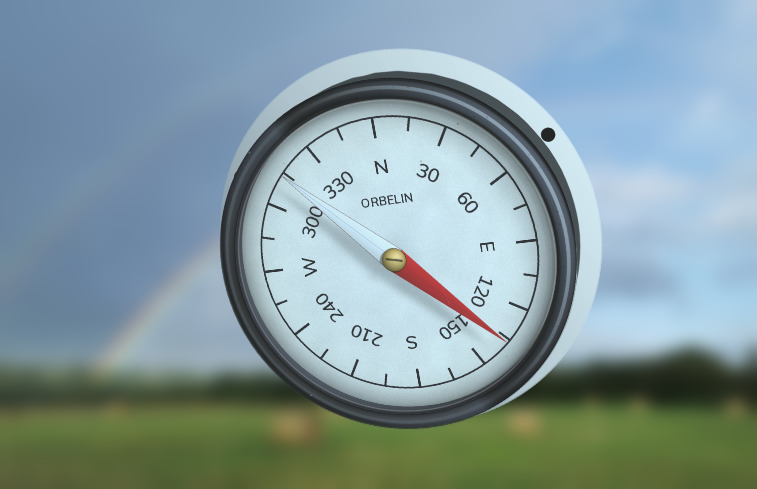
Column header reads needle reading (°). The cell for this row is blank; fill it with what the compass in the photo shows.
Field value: 135 °
